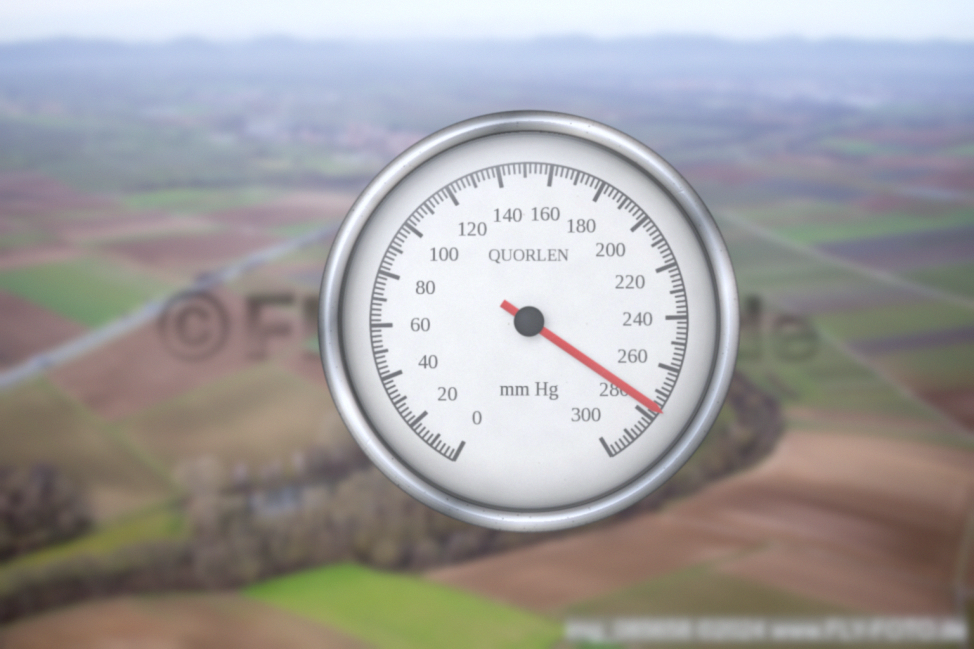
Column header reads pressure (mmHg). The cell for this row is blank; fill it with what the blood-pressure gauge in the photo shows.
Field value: 276 mmHg
